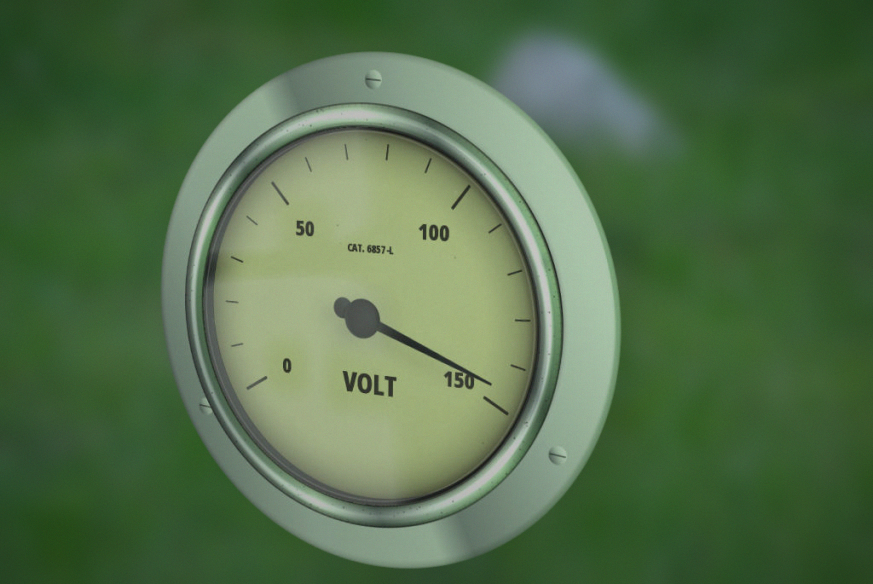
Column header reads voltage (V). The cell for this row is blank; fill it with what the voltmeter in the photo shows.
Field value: 145 V
